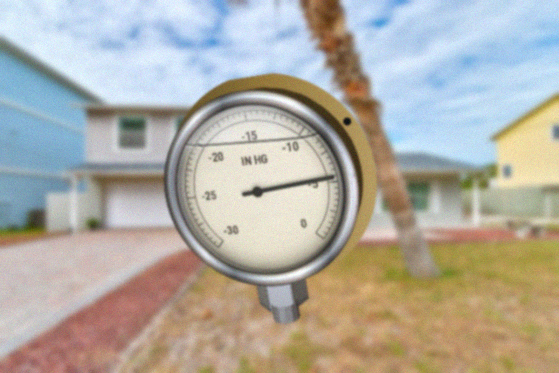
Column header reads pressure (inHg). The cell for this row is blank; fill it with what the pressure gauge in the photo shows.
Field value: -5.5 inHg
